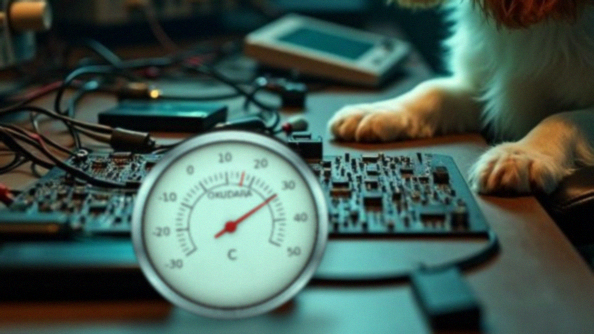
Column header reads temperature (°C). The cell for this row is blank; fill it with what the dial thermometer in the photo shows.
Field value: 30 °C
